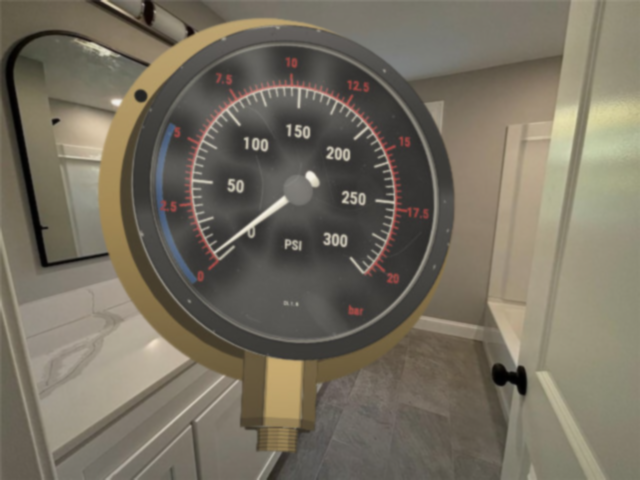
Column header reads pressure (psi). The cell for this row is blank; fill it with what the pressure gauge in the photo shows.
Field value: 5 psi
